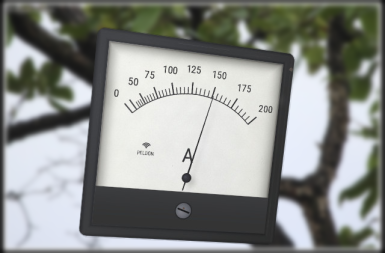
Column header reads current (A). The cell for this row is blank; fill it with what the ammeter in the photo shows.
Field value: 150 A
